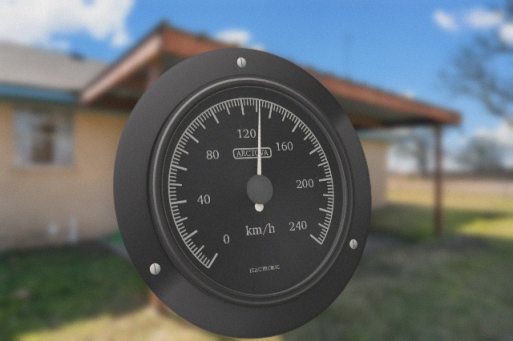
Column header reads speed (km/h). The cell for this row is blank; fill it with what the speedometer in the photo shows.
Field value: 130 km/h
